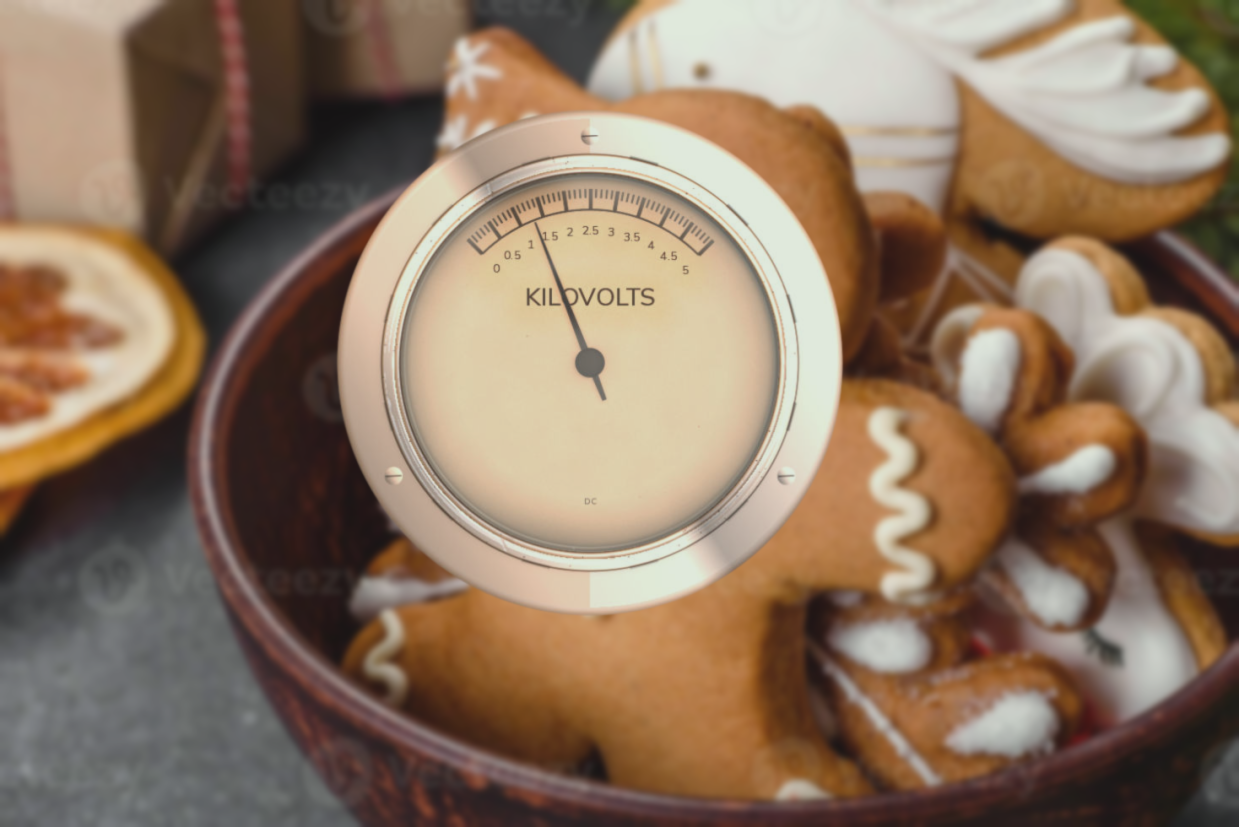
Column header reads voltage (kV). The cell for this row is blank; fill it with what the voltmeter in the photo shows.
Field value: 1.3 kV
